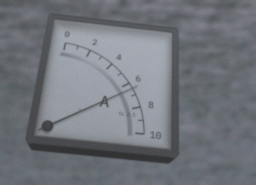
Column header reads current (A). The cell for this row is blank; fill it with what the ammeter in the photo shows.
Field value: 6.5 A
